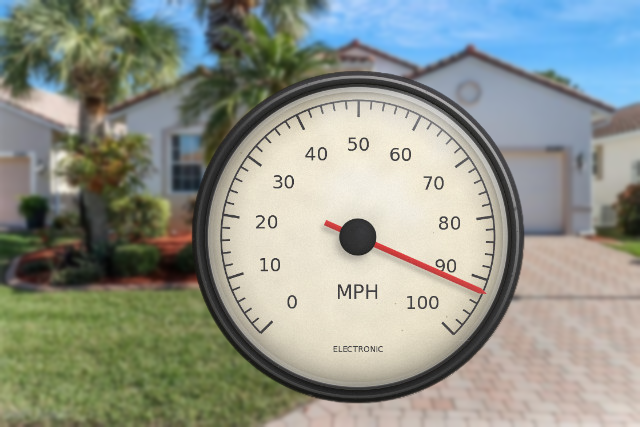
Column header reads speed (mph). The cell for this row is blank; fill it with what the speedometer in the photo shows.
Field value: 92 mph
